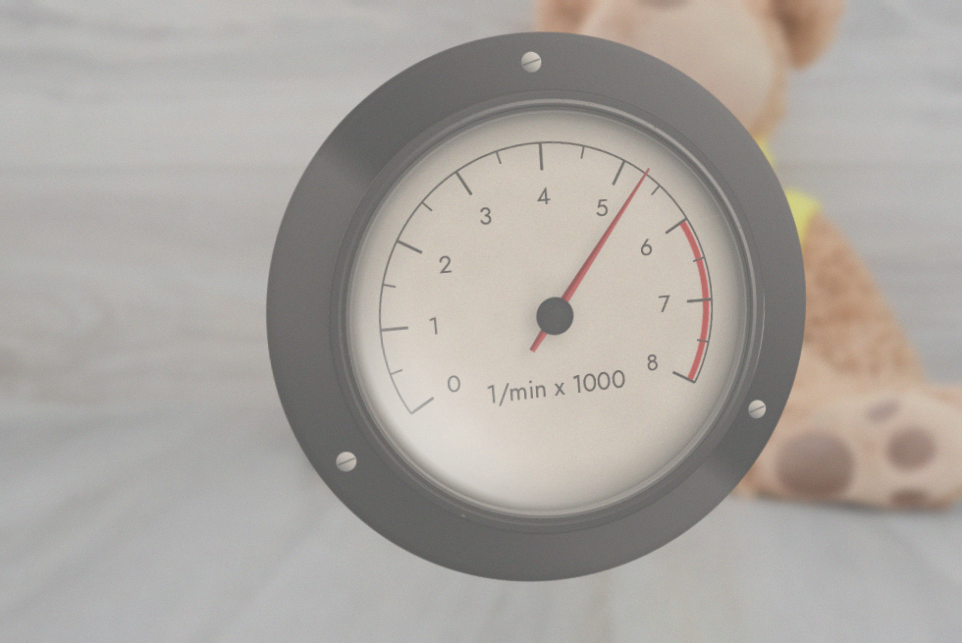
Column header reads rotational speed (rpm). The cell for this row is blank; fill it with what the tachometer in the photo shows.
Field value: 5250 rpm
